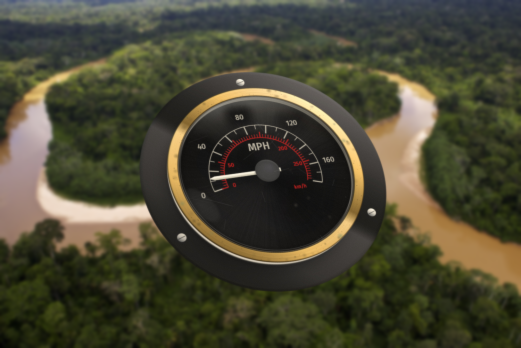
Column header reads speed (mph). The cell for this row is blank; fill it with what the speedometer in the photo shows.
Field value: 10 mph
